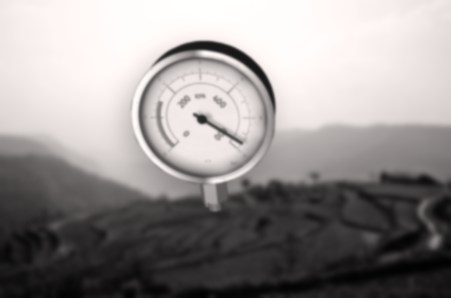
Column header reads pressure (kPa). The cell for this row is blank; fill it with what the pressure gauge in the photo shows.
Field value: 575 kPa
